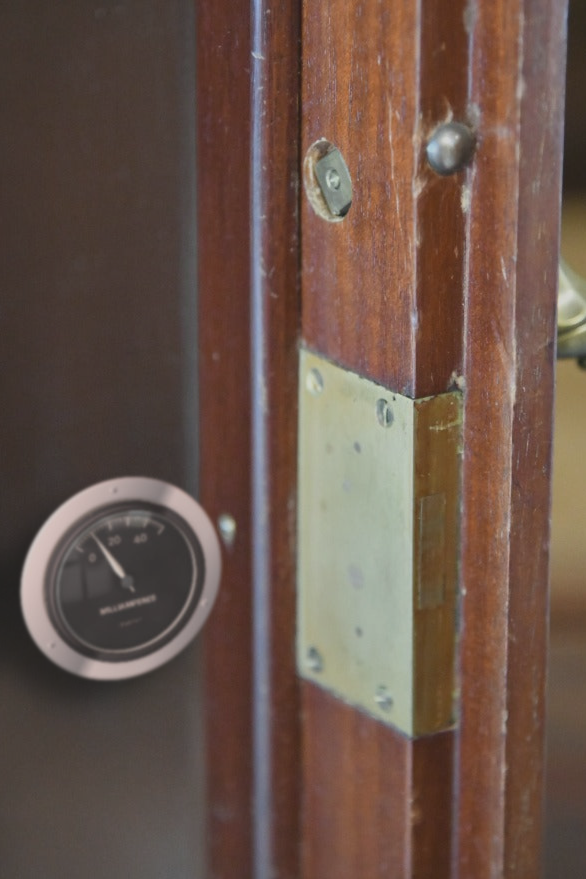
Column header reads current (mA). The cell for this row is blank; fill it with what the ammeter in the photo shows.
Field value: 10 mA
